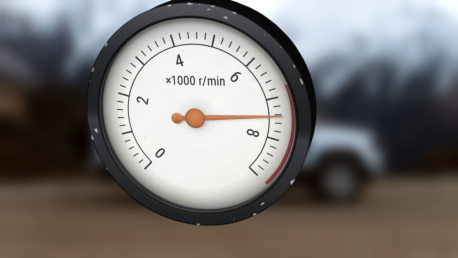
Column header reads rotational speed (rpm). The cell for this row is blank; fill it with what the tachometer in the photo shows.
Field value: 7400 rpm
